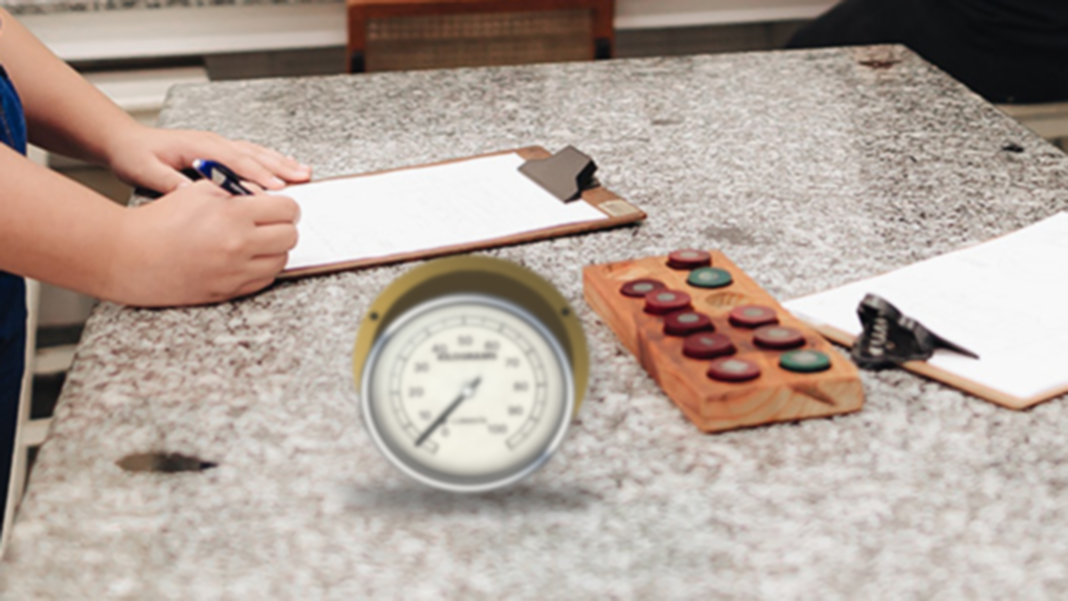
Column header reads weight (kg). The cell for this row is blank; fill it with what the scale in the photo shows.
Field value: 5 kg
